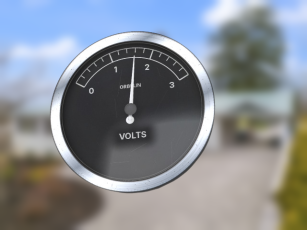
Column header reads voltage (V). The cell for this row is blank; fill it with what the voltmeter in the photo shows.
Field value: 1.6 V
